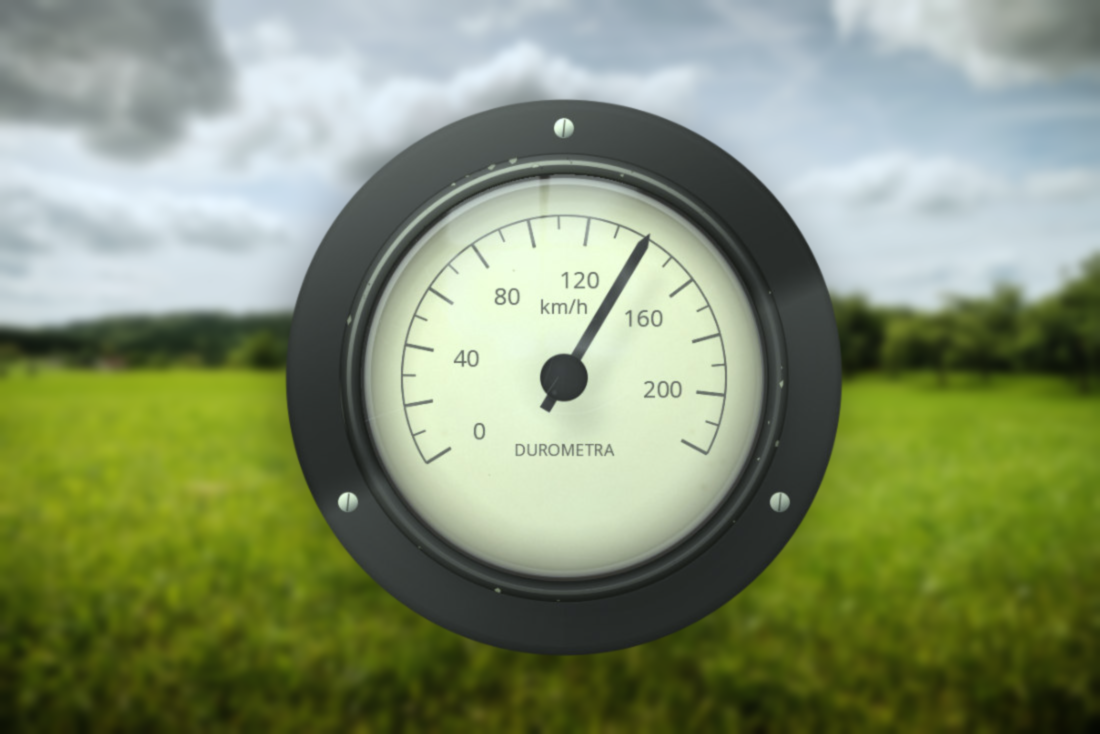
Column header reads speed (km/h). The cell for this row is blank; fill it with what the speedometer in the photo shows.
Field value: 140 km/h
